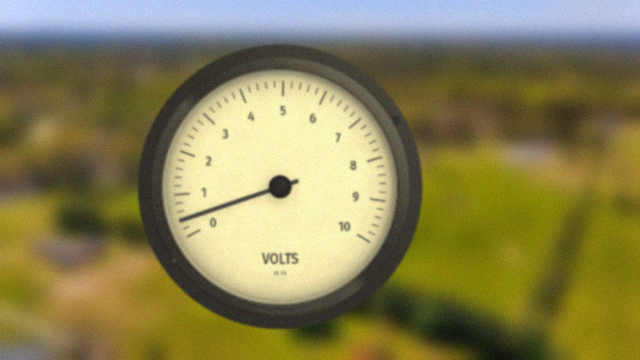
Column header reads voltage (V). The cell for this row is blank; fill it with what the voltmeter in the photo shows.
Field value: 0.4 V
